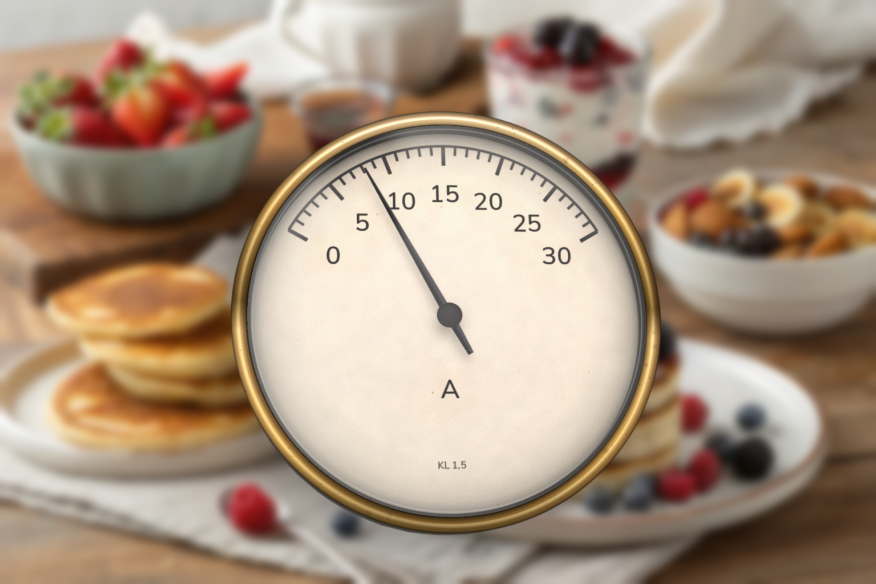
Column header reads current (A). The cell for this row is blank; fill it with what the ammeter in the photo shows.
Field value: 8 A
